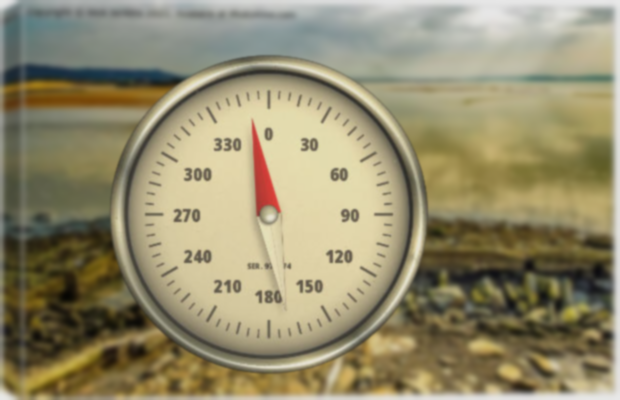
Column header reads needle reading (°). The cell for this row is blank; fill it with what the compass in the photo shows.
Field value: 350 °
